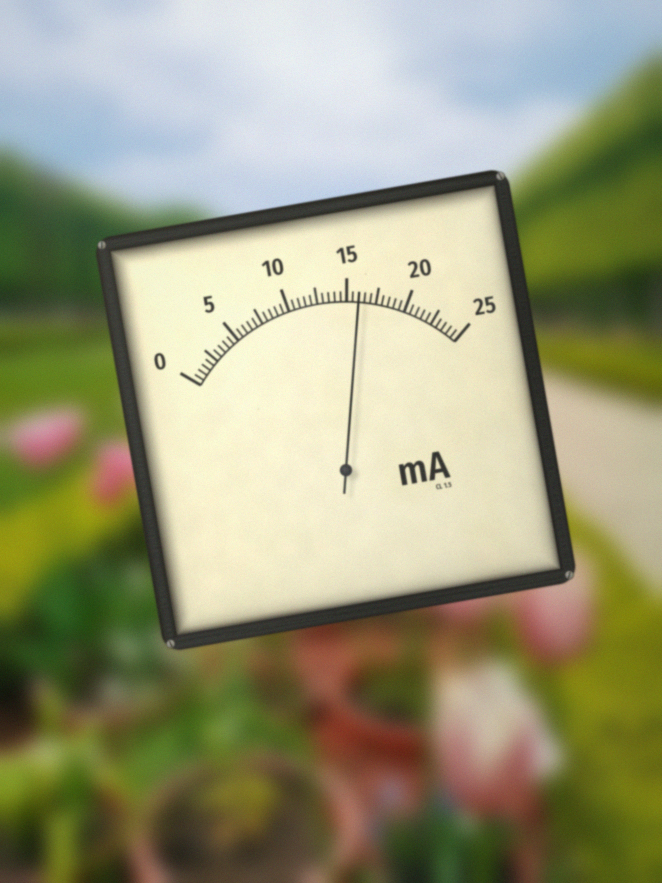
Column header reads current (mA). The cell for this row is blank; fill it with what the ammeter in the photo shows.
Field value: 16 mA
